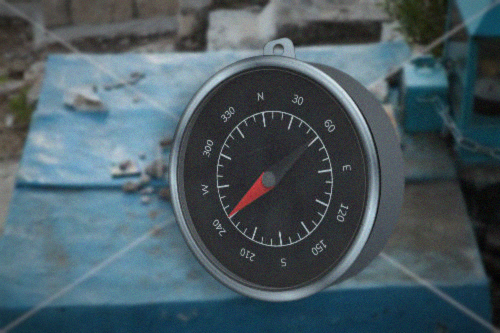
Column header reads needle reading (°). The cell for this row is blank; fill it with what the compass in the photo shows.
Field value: 240 °
